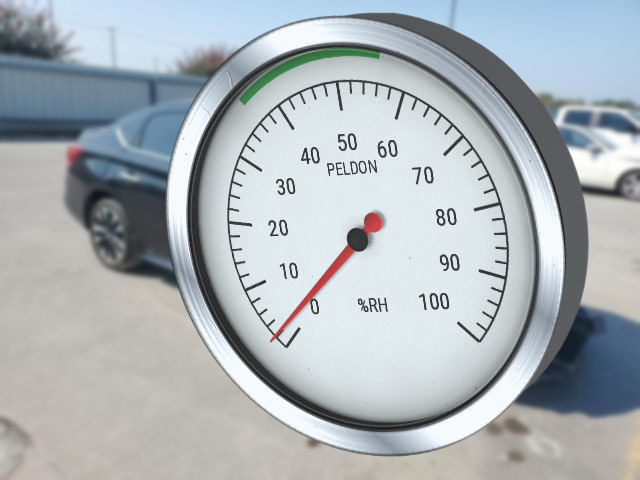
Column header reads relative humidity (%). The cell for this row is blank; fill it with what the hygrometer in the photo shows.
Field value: 2 %
